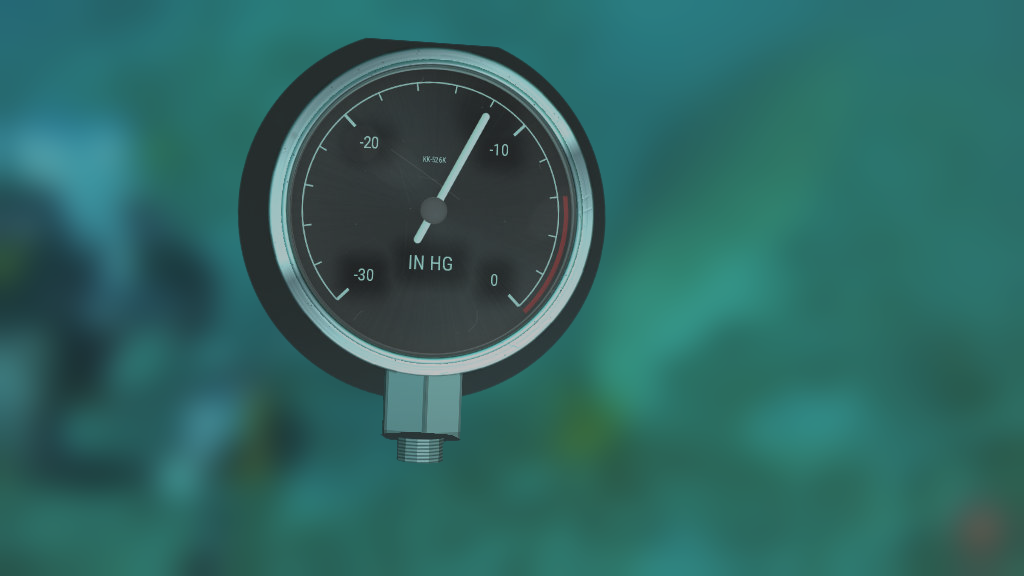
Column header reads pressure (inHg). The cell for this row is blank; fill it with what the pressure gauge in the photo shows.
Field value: -12 inHg
